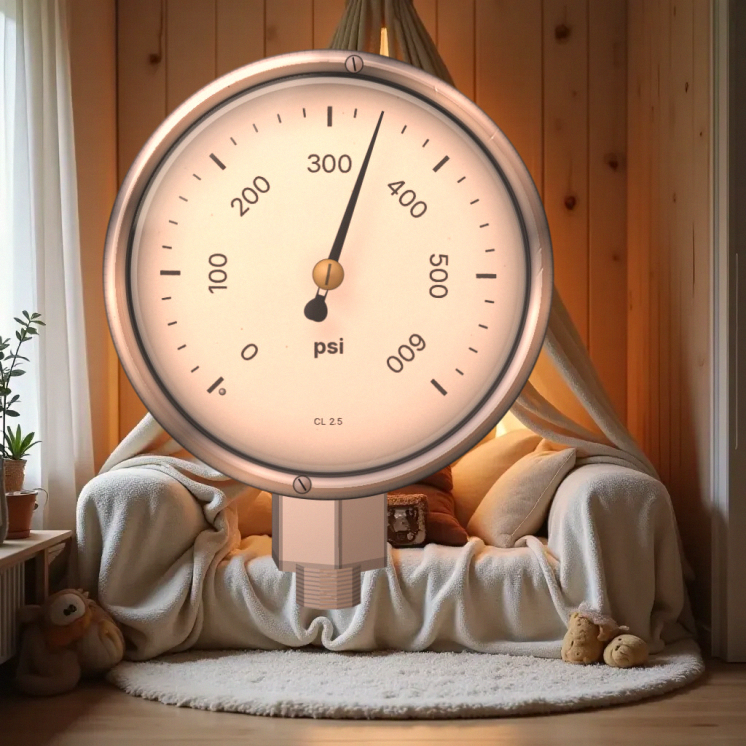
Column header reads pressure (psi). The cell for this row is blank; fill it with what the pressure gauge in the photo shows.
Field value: 340 psi
